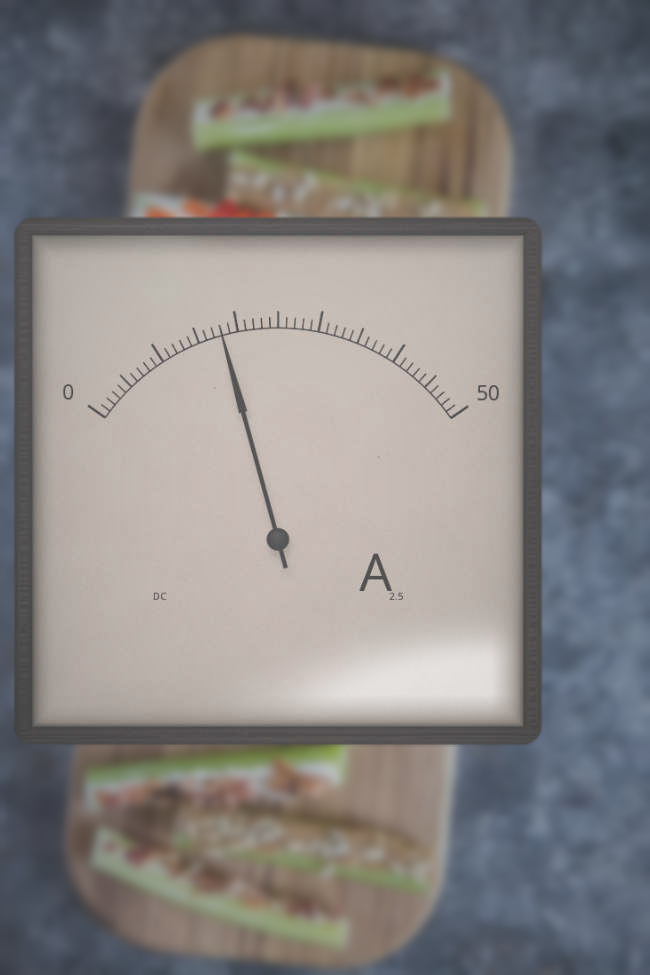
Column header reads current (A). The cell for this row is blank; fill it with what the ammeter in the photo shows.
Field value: 18 A
